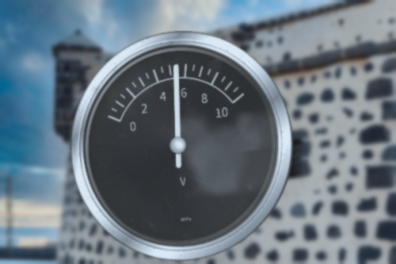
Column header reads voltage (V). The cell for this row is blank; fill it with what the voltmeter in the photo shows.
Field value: 5.5 V
